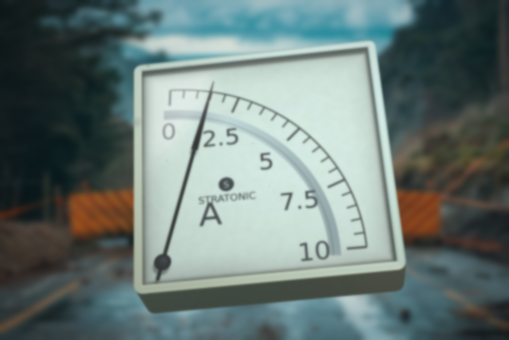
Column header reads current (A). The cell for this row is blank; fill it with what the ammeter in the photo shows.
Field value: 1.5 A
